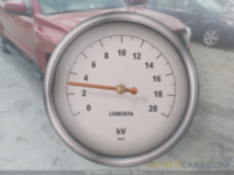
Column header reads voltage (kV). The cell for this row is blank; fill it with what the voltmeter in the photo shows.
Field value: 3 kV
